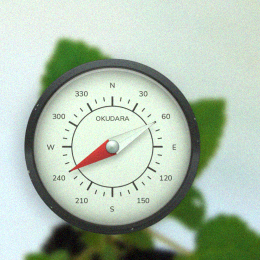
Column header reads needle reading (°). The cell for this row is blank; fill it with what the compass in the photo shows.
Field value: 240 °
